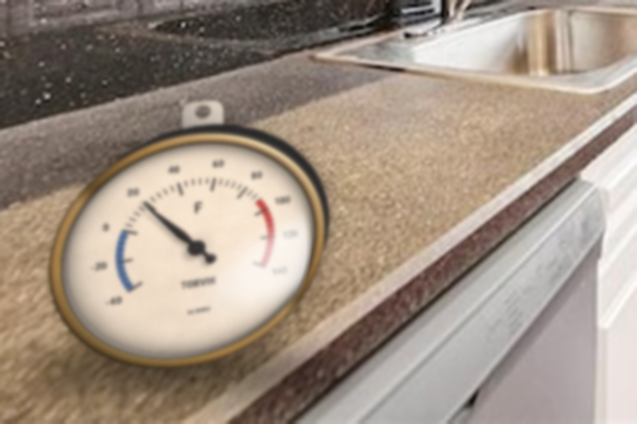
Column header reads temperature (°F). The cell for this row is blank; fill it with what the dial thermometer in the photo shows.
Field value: 20 °F
